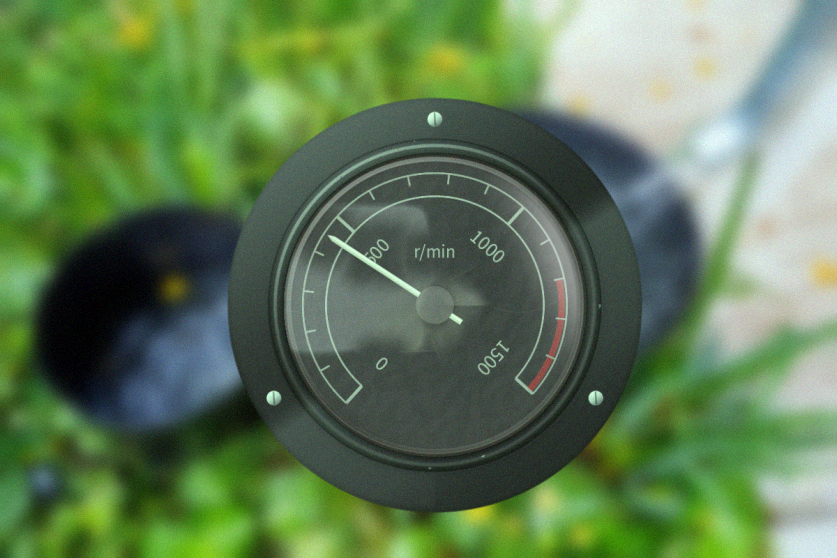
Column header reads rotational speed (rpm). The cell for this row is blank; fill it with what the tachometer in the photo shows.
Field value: 450 rpm
